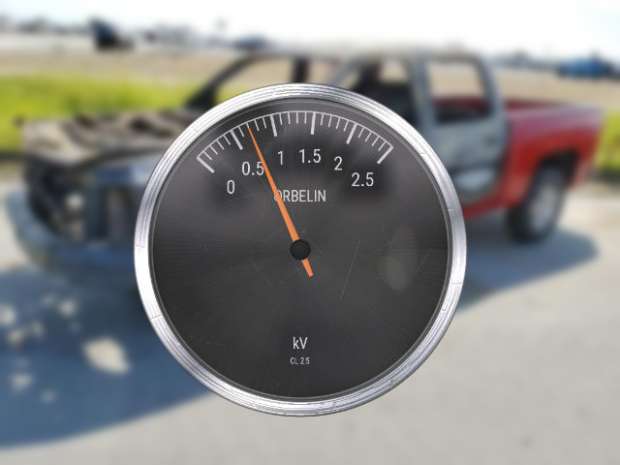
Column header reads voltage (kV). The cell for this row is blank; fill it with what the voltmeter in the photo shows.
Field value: 0.7 kV
